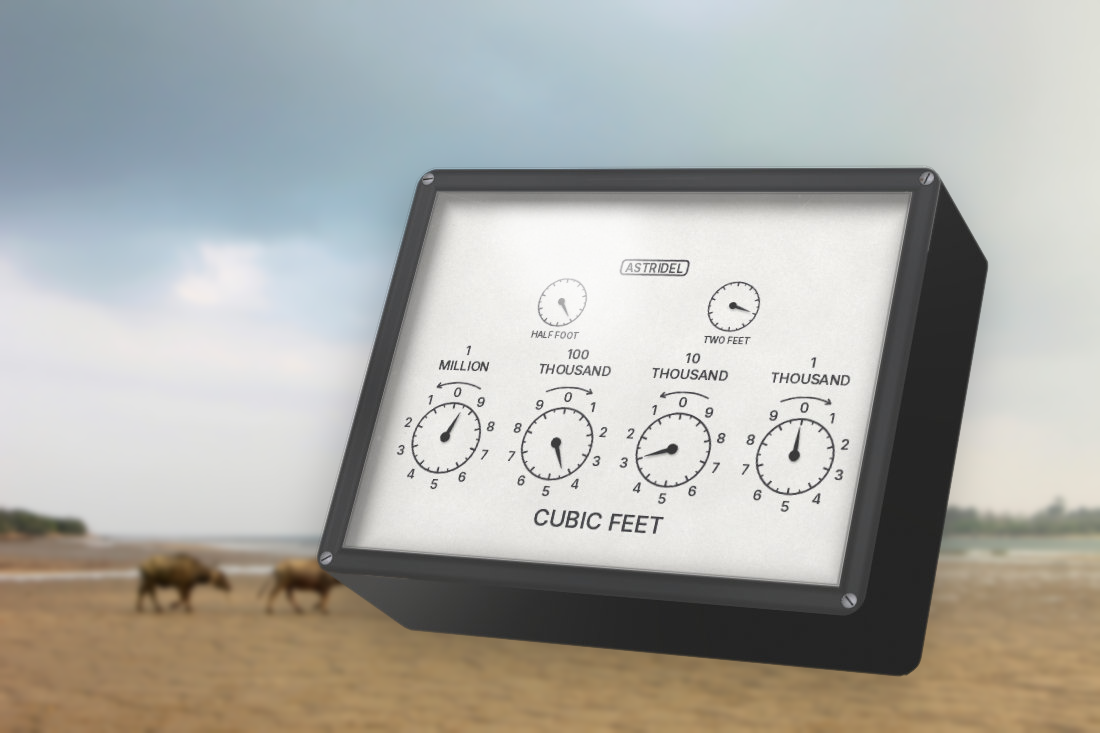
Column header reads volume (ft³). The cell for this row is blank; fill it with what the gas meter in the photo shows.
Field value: 943000 ft³
